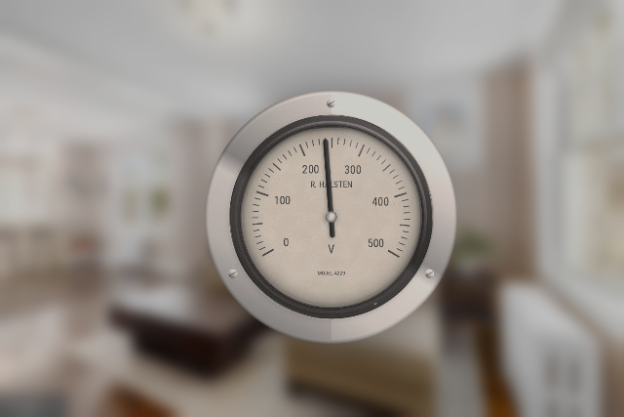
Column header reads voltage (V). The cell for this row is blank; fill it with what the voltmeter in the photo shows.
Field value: 240 V
